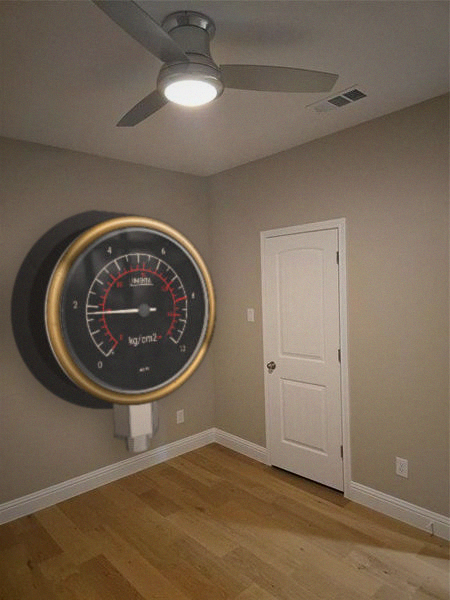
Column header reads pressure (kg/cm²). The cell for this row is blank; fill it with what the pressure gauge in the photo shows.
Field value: 1.75 kg/cm²
